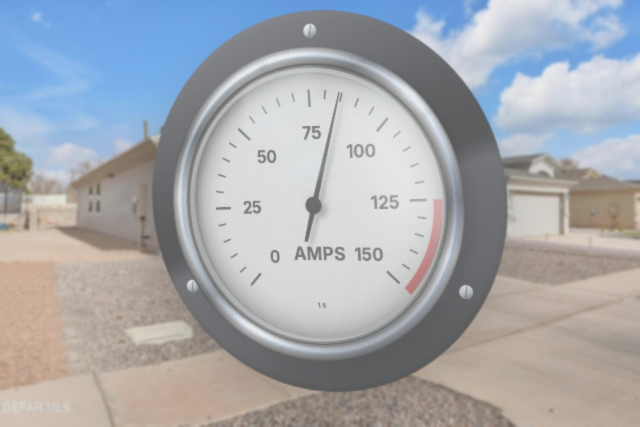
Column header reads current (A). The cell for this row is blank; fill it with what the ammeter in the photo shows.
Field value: 85 A
